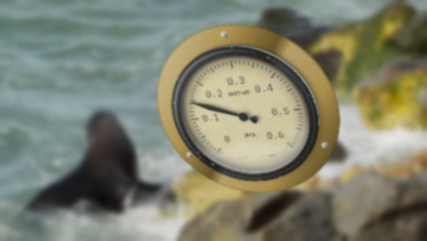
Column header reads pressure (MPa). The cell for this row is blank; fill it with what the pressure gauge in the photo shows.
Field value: 0.15 MPa
